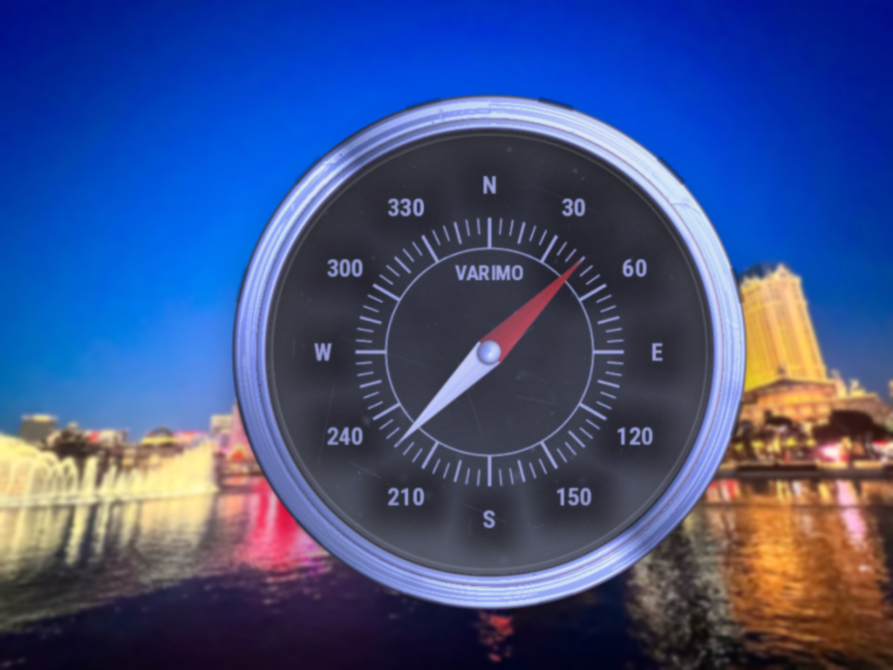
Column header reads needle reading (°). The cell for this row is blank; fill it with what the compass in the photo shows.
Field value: 45 °
